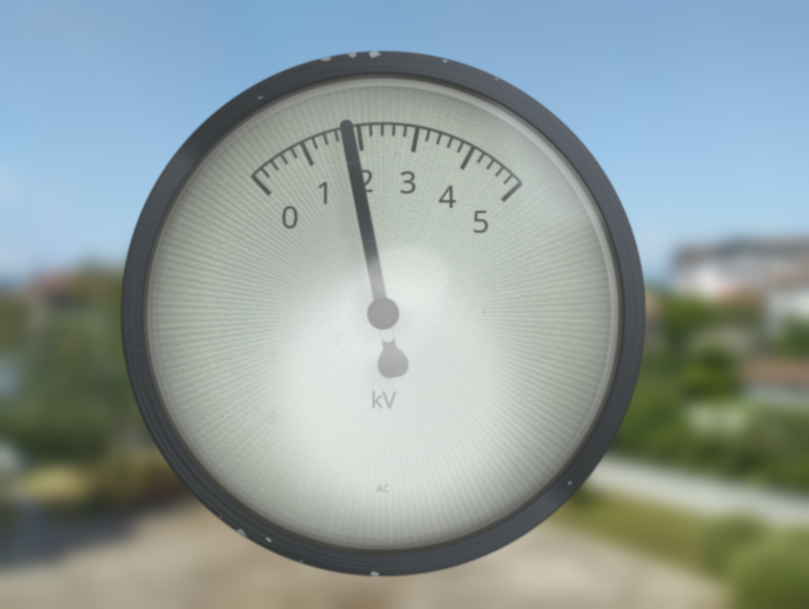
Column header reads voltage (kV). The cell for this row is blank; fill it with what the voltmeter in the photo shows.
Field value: 1.8 kV
